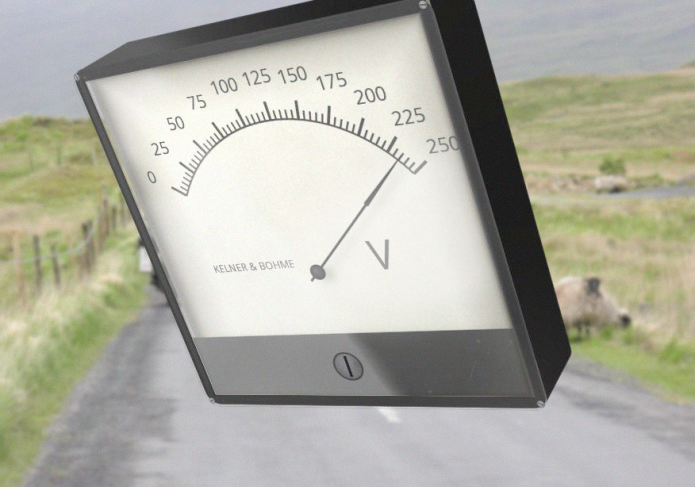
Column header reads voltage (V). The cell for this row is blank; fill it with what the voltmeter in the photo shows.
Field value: 235 V
